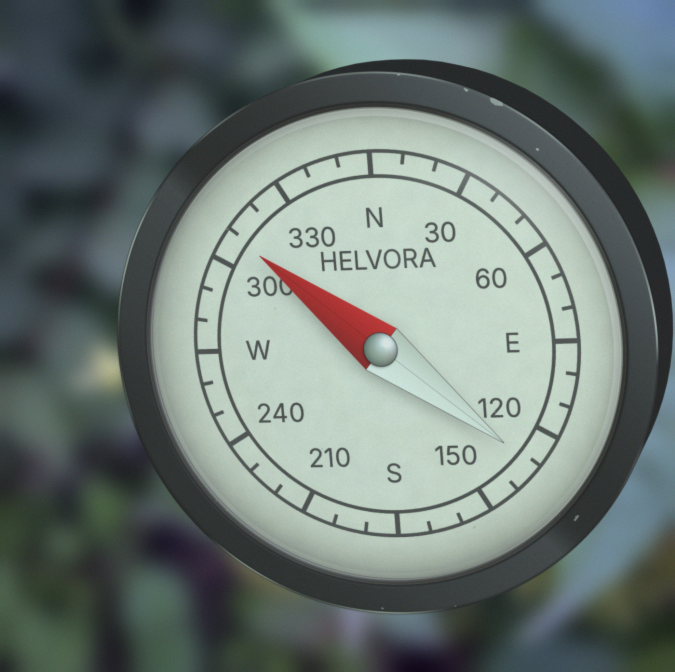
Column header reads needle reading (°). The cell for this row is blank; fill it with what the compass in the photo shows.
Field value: 310 °
